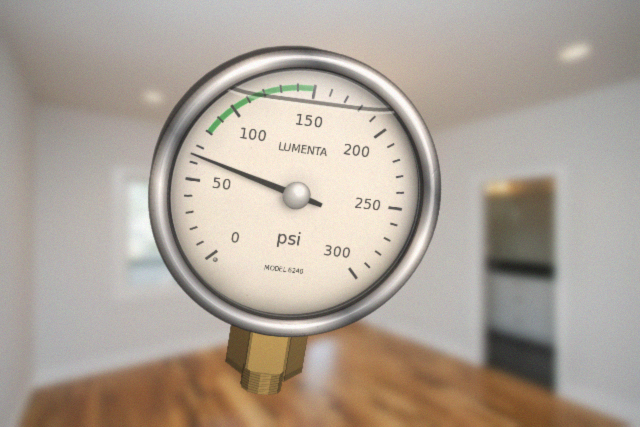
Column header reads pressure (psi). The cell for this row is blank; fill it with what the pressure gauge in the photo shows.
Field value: 65 psi
